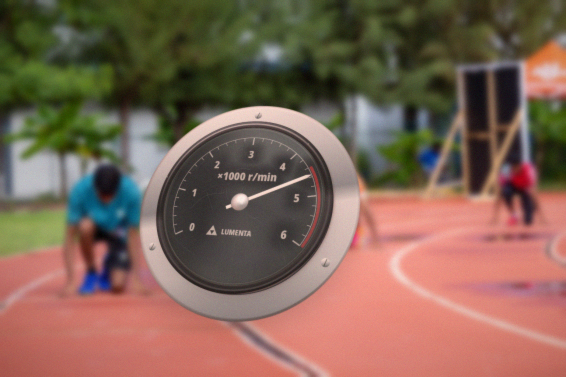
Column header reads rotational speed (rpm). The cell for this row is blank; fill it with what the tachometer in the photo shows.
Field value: 4600 rpm
